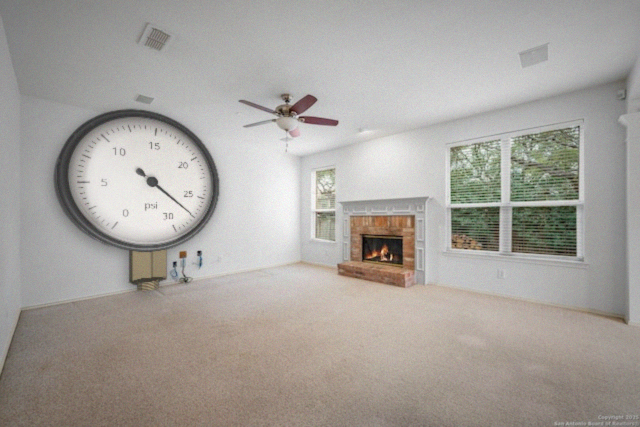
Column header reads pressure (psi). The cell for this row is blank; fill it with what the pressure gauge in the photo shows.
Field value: 27.5 psi
